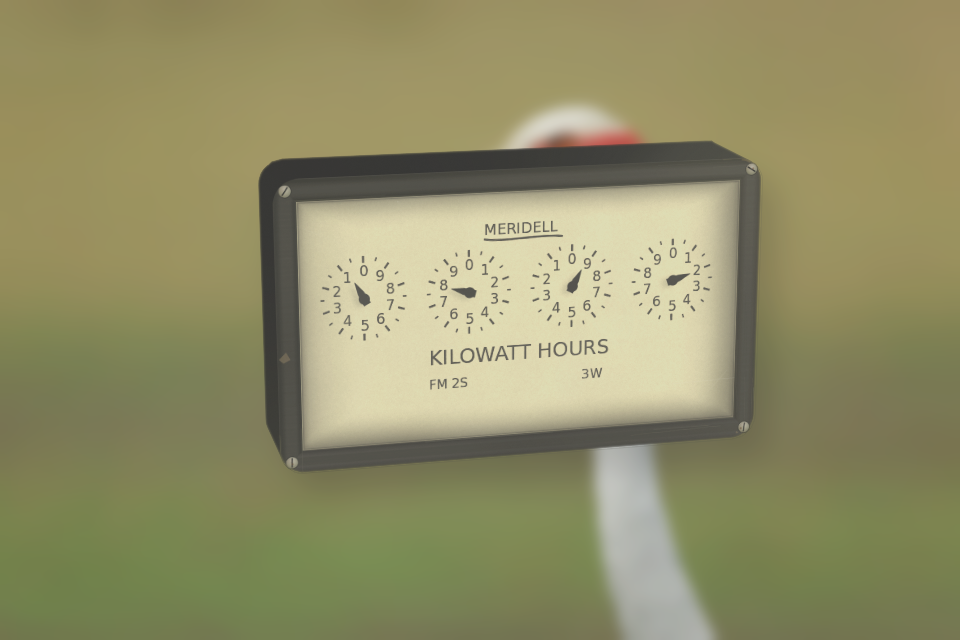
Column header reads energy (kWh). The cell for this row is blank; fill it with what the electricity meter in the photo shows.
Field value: 792 kWh
